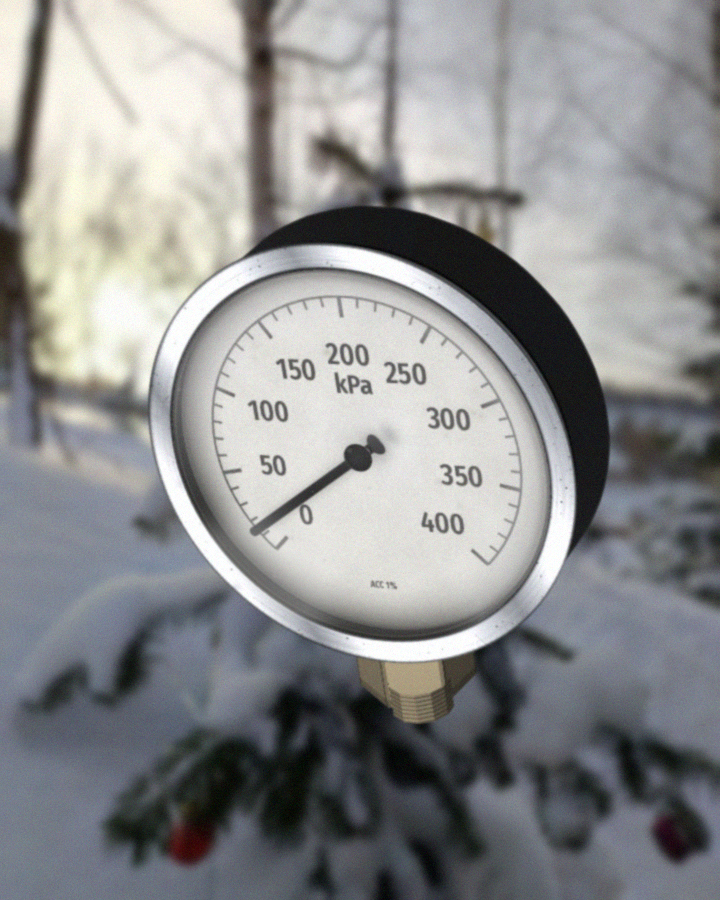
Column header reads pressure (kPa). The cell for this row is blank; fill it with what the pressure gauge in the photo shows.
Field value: 15 kPa
